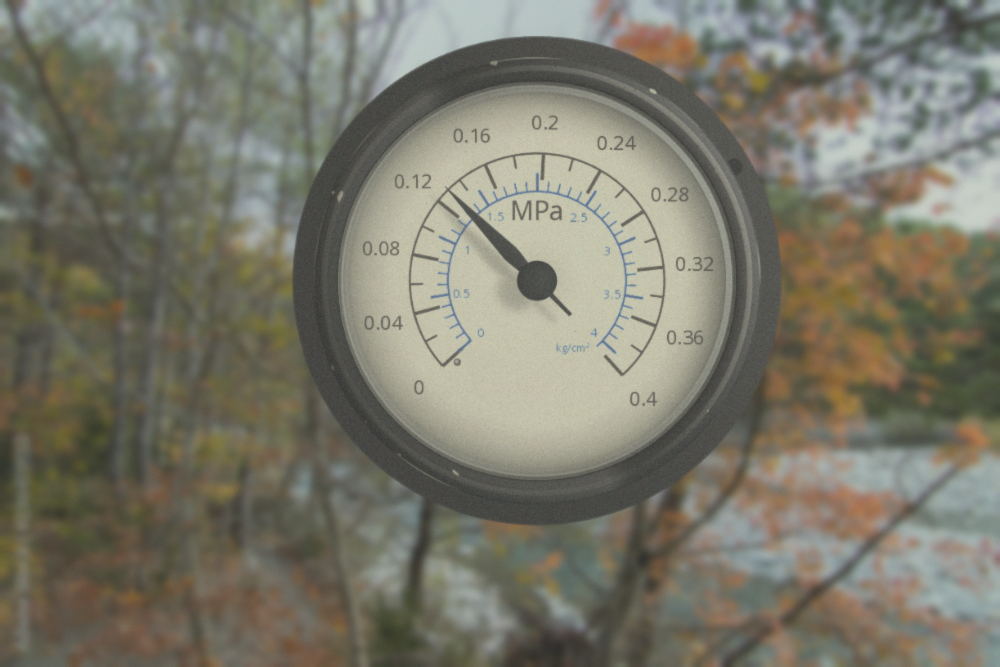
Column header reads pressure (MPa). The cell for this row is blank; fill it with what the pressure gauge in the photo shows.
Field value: 0.13 MPa
